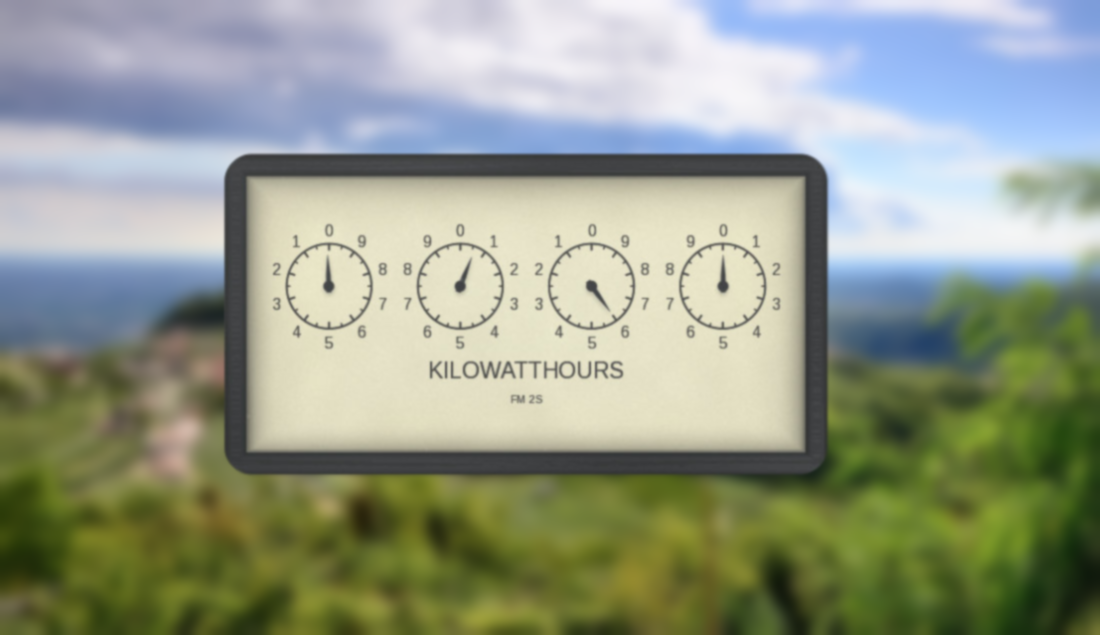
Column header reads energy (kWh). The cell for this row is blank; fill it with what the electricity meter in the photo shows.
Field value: 60 kWh
